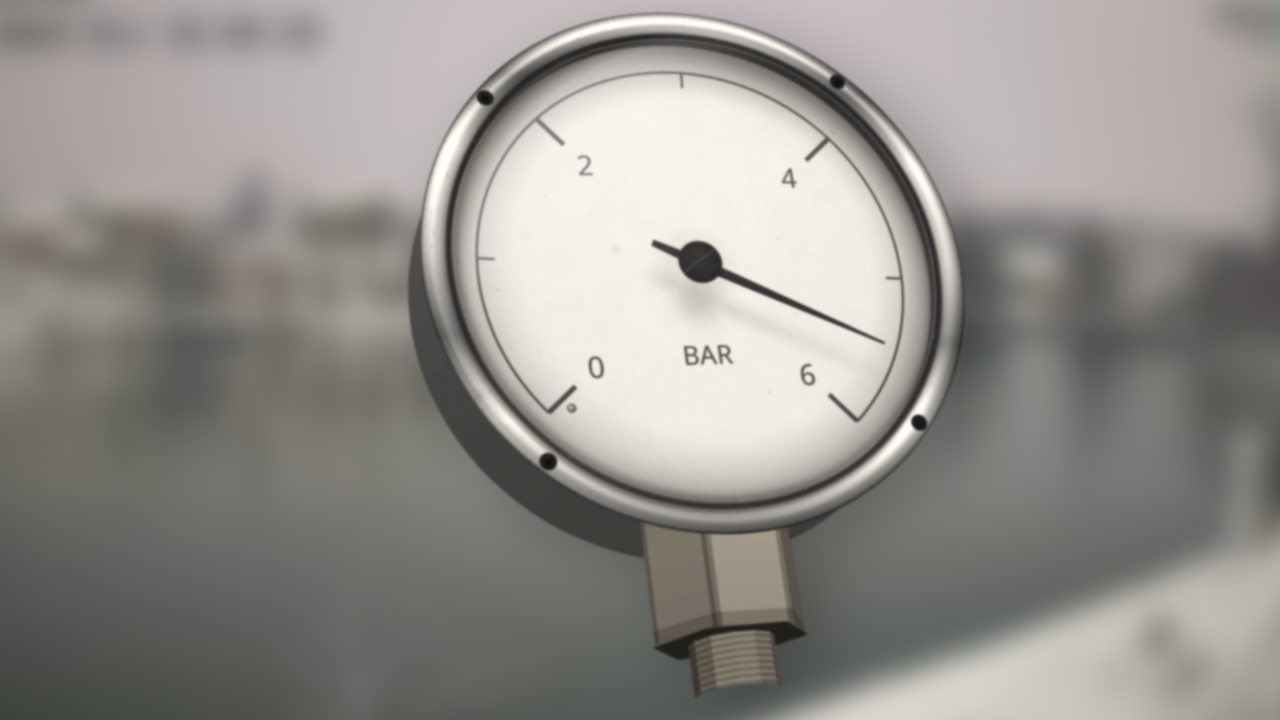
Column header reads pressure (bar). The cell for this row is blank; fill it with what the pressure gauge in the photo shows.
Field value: 5.5 bar
